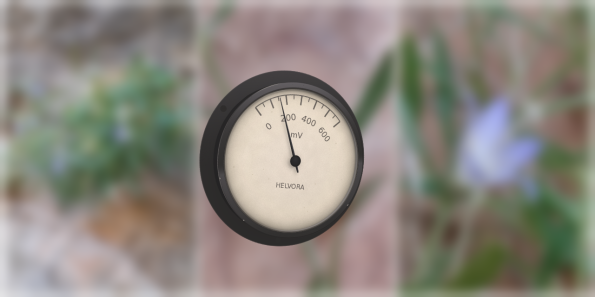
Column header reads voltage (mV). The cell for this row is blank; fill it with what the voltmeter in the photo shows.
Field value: 150 mV
